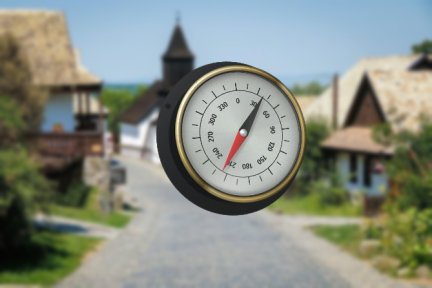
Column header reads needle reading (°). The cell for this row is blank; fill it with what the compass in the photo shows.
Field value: 217.5 °
